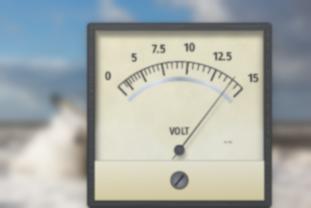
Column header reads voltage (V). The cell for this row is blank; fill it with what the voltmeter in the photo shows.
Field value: 14 V
